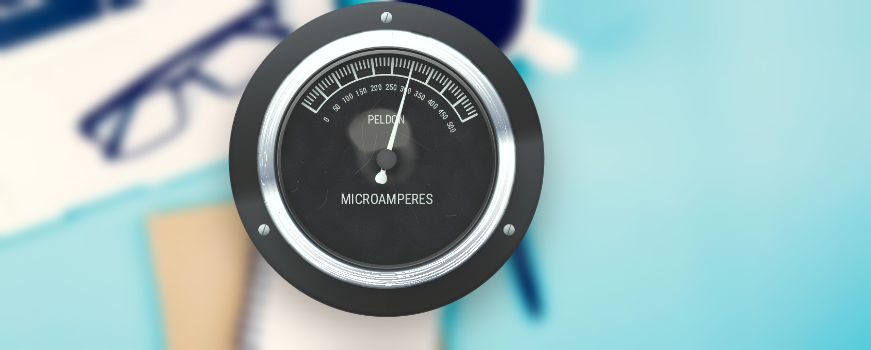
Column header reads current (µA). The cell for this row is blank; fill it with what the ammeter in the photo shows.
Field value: 300 µA
